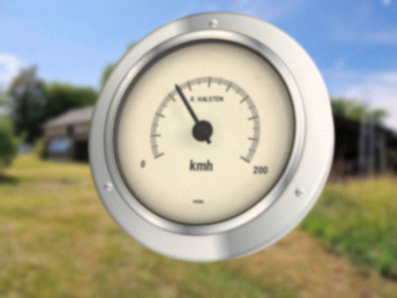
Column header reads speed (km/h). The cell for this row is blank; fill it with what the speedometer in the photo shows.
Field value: 70 km/h
